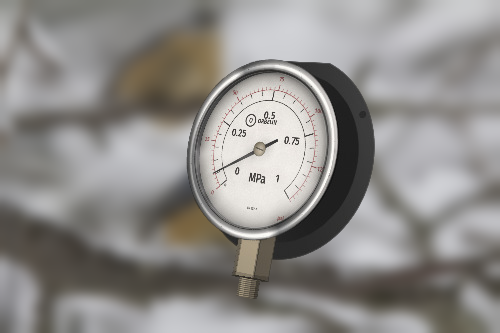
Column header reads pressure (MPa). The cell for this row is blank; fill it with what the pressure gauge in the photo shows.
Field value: 0.05 MPa
